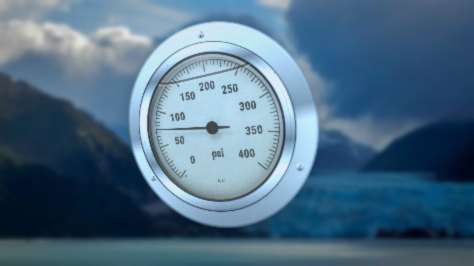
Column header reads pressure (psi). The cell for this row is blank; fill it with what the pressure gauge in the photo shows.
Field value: 75 psi
